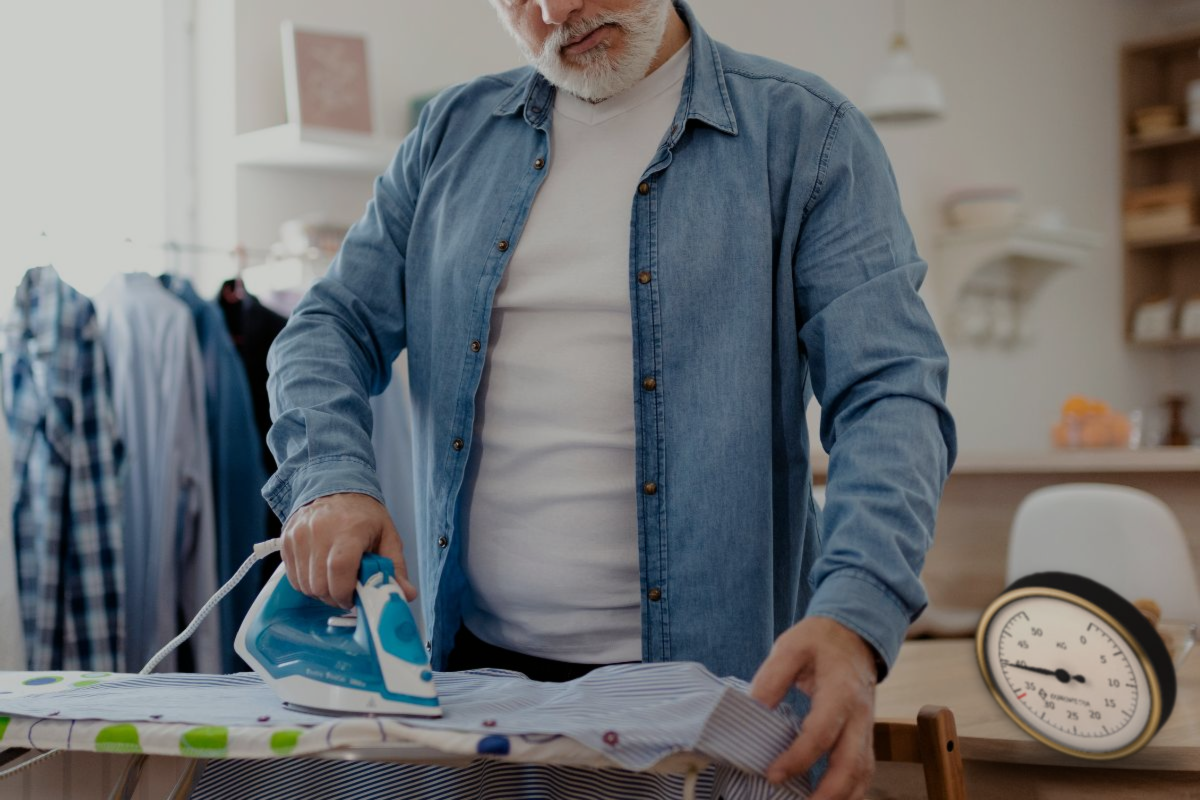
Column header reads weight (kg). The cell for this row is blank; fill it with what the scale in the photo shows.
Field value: 40 kg
